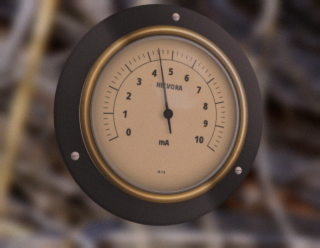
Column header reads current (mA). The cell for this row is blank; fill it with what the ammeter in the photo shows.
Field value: 4.4 mA
